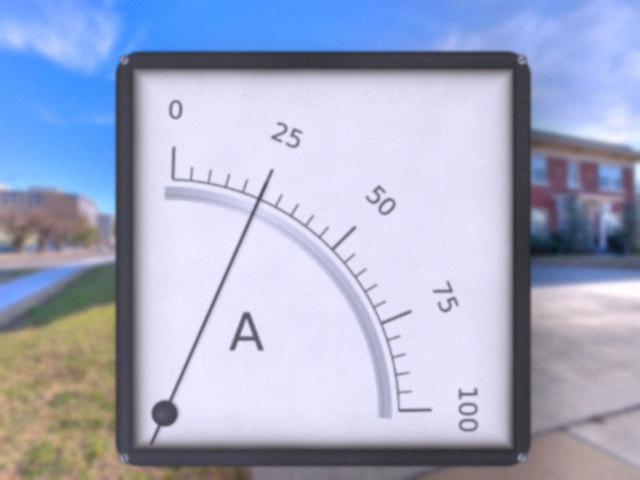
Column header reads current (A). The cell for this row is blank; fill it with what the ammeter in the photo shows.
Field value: 25 A
